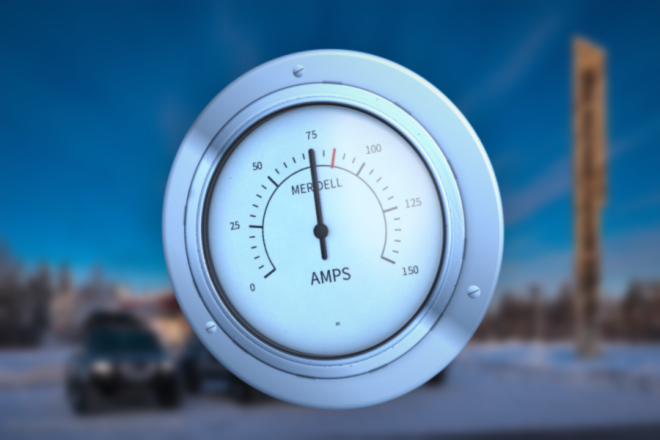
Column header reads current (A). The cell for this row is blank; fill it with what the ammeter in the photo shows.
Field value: 75 A
